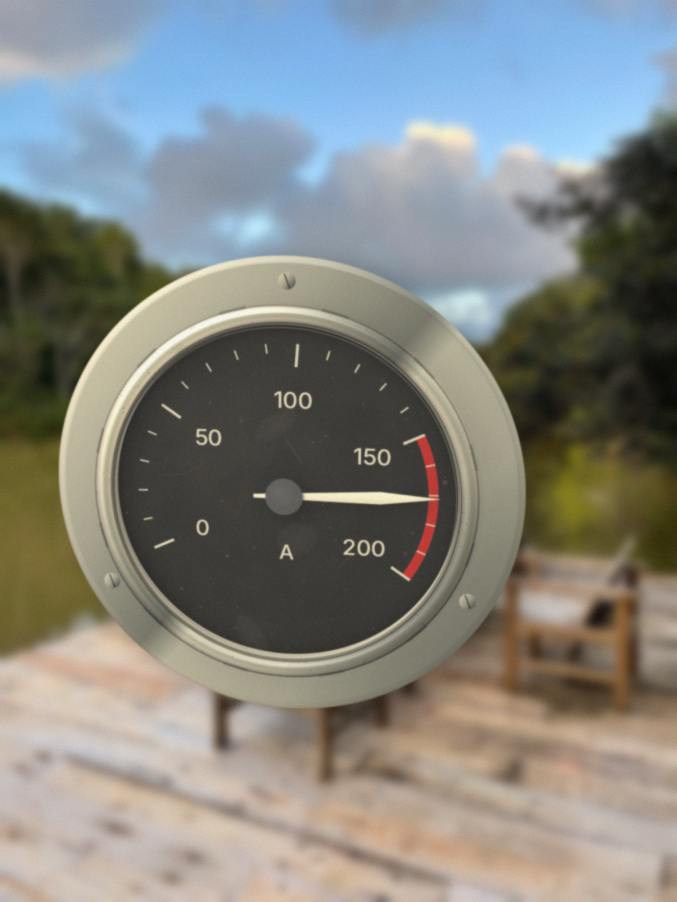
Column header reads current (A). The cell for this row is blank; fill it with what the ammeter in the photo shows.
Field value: 170 A
